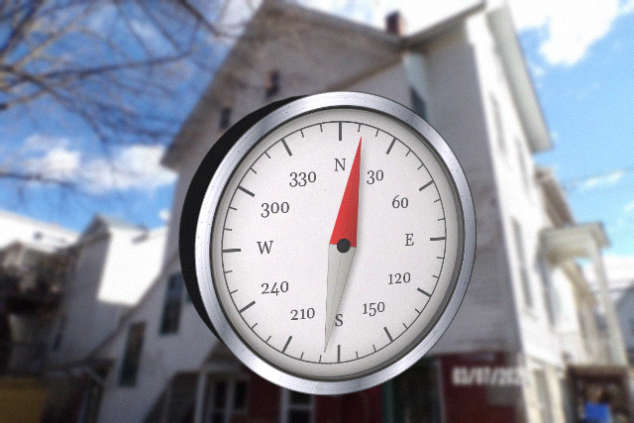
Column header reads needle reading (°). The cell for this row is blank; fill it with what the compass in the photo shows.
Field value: 10 °
